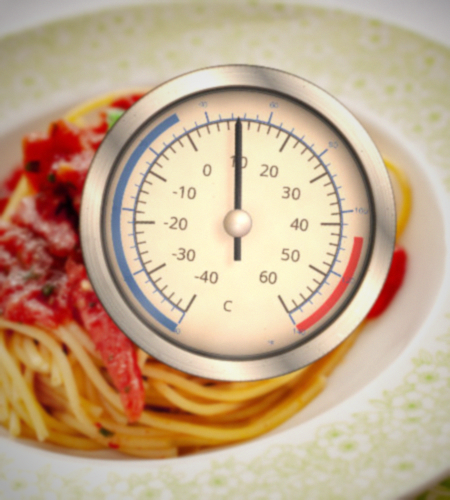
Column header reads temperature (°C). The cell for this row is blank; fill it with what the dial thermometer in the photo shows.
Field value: 10 °C
